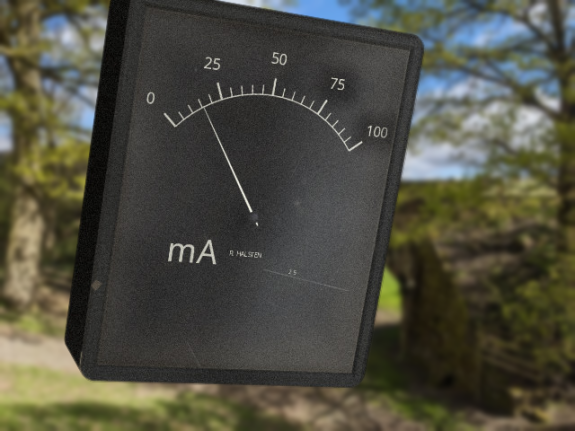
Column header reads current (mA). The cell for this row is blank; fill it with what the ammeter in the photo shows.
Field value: 15 mA
